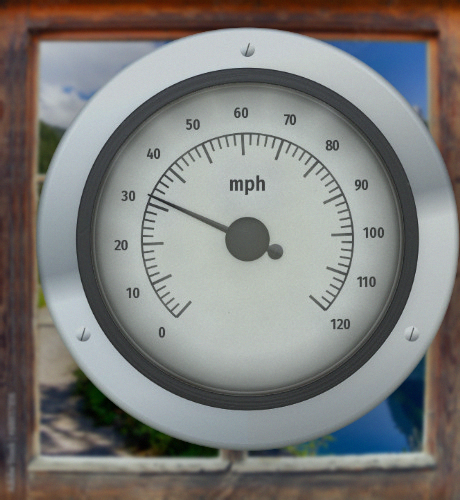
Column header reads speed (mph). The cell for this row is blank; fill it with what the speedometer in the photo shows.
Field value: 32 mph
